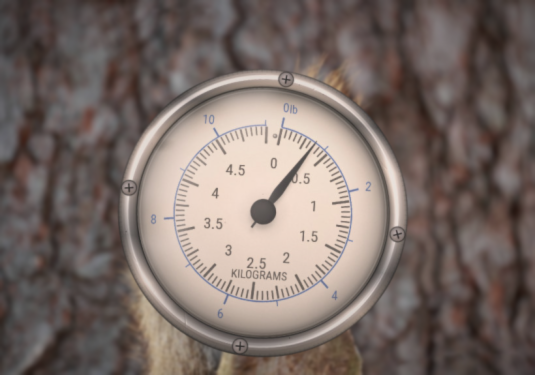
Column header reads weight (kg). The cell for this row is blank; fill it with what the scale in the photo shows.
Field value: 0.35 kg
